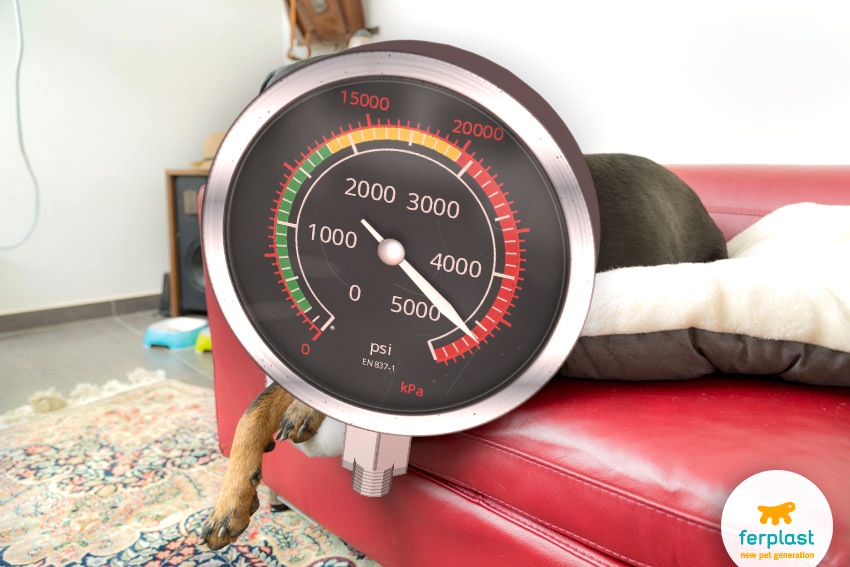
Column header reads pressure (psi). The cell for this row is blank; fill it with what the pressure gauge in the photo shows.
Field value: 4600 psi
